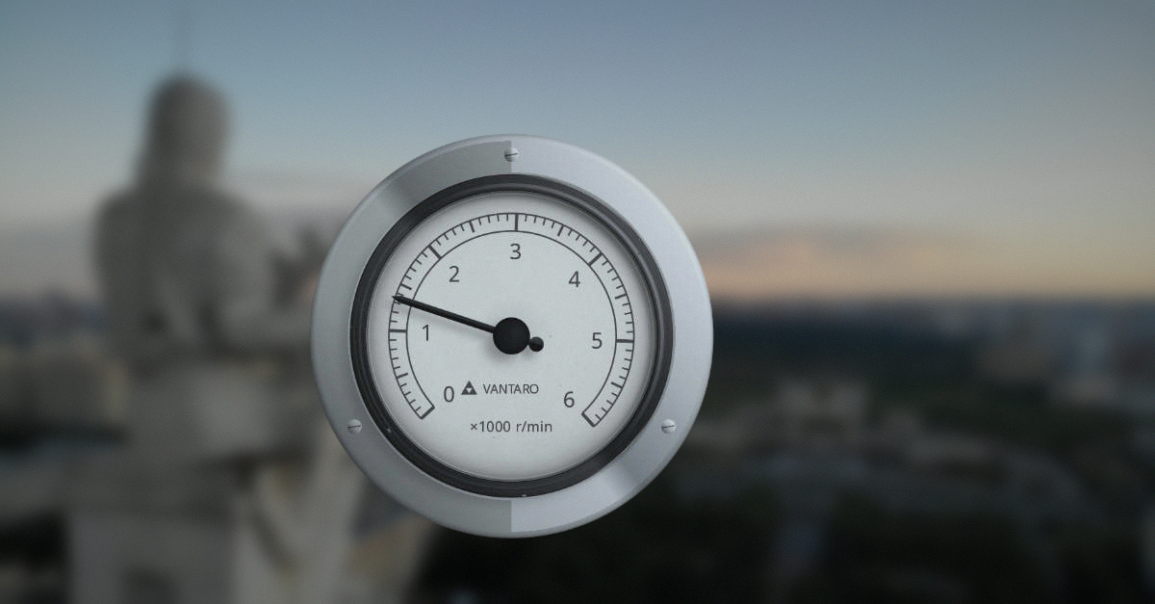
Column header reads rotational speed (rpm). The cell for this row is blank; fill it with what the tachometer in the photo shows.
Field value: 1350 rpm
